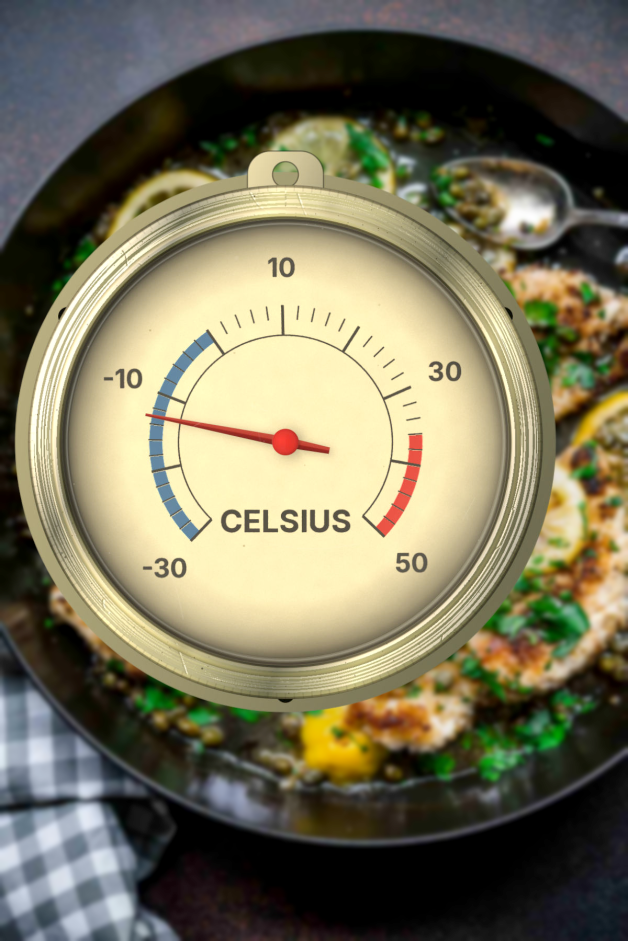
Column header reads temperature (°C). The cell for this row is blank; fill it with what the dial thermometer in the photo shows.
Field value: -13 °C
